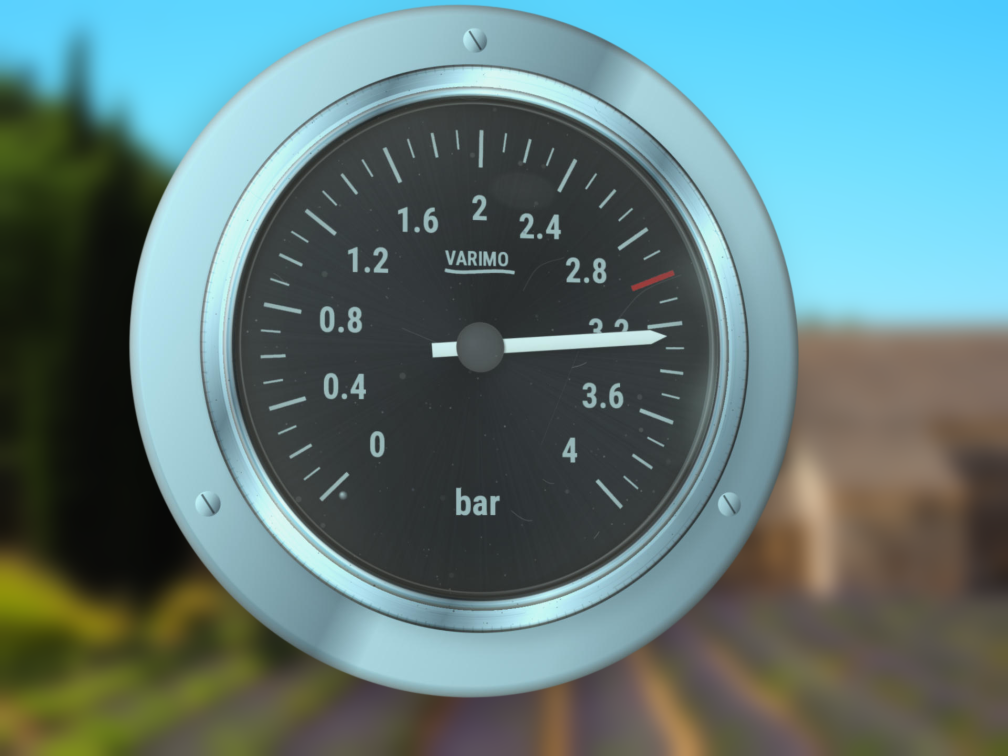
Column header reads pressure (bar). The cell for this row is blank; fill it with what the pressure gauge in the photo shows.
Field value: 3.25 bar
